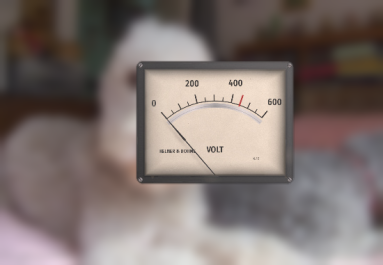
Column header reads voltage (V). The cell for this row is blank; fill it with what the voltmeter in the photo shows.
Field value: 0 V
